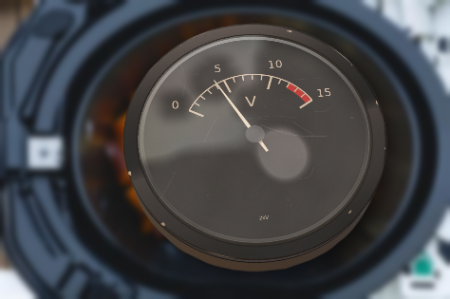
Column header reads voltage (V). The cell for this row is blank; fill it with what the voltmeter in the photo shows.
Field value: 4 V
